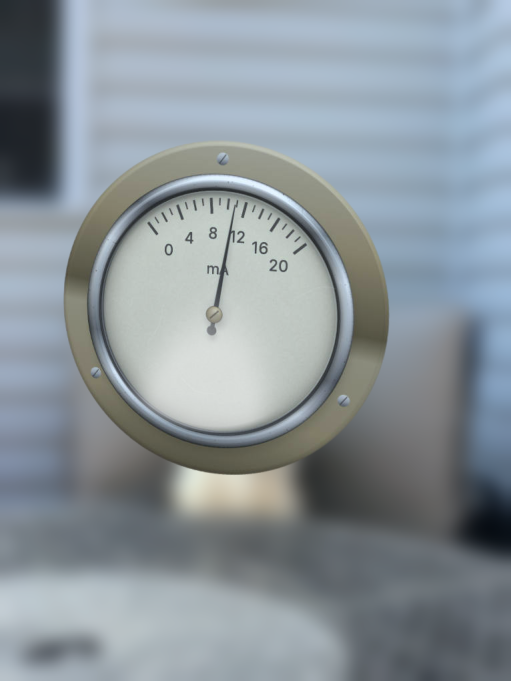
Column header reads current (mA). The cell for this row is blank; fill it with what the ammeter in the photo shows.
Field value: 11 mA
